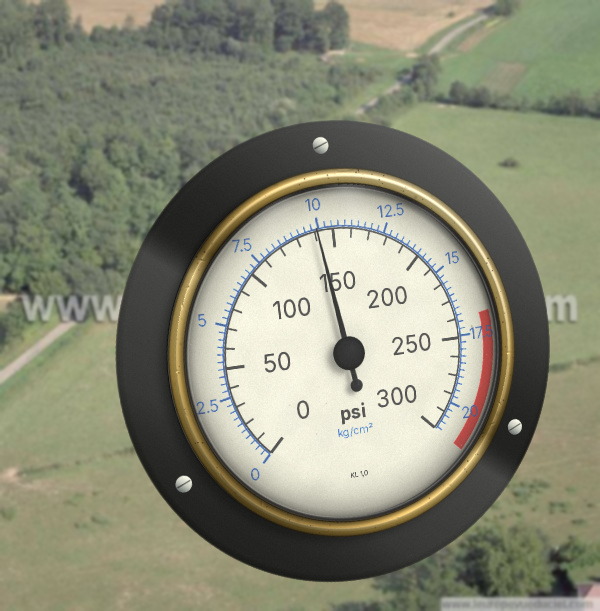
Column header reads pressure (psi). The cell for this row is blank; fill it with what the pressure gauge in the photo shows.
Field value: 140 psi
